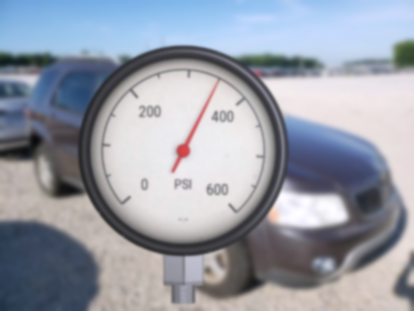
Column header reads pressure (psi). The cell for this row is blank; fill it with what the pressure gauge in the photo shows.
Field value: 350 psi
